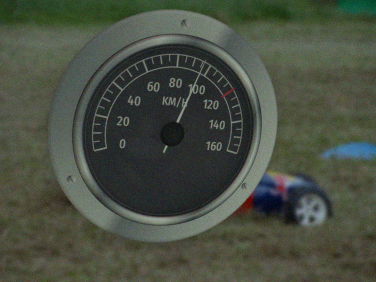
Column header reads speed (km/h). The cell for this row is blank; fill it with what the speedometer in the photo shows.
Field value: 95 km/h
